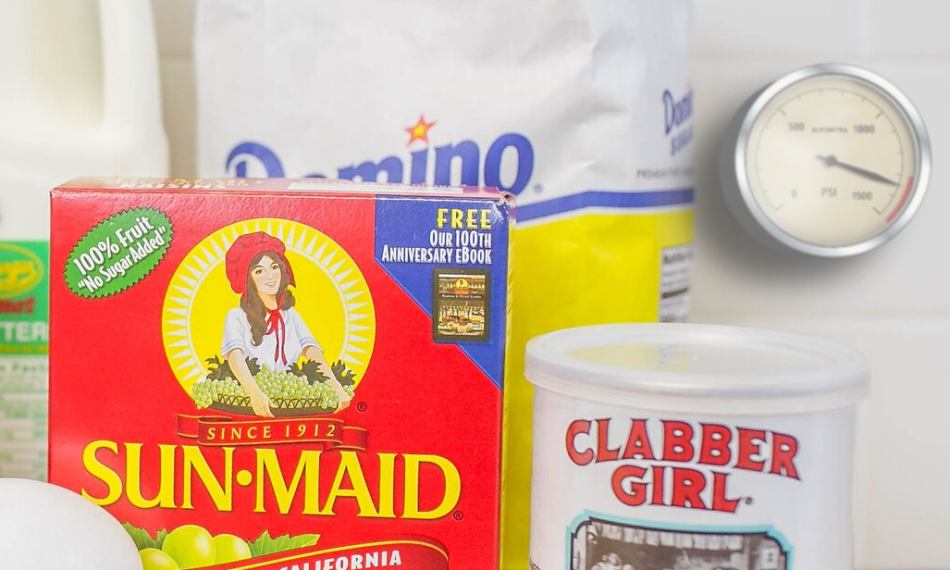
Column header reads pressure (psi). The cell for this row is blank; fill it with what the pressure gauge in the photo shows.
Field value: 1350 psi
